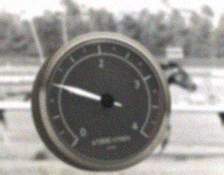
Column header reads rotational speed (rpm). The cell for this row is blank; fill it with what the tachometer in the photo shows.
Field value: 1000 rpm
